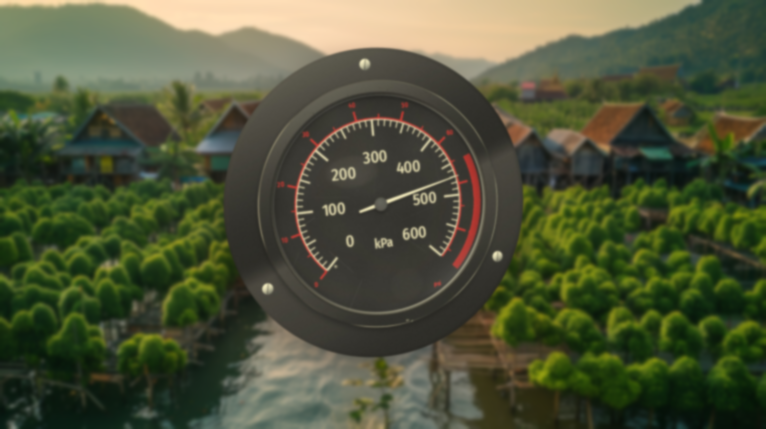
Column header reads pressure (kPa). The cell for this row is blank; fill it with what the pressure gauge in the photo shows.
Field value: 470 kPa
